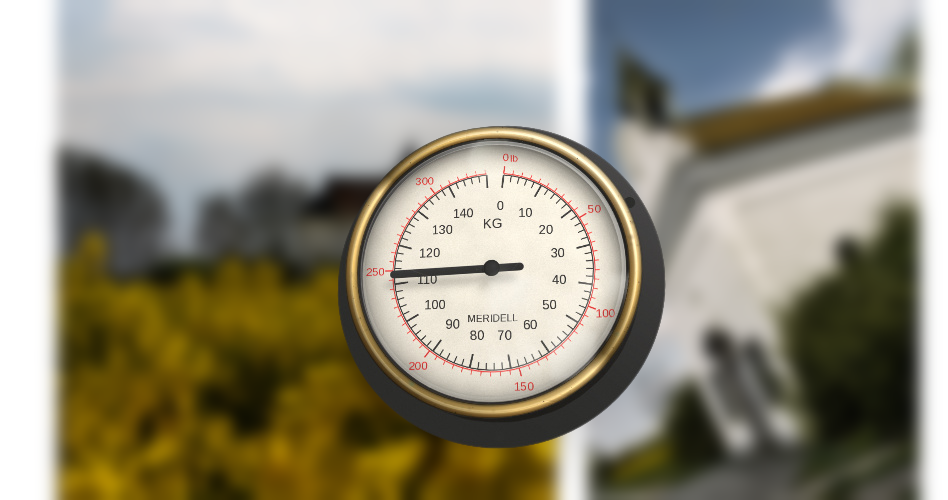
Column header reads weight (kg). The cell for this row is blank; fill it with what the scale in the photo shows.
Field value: 112 kg
